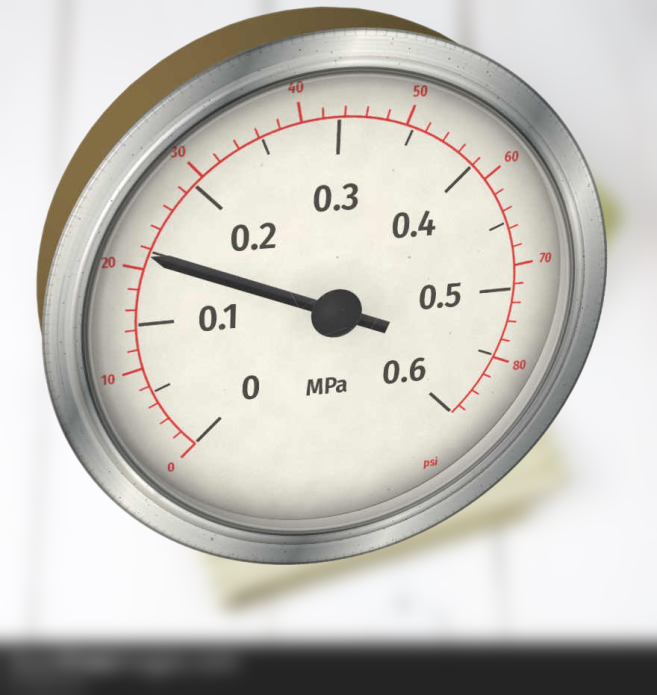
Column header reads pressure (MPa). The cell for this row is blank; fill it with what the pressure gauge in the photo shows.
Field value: 0.15 MPa
